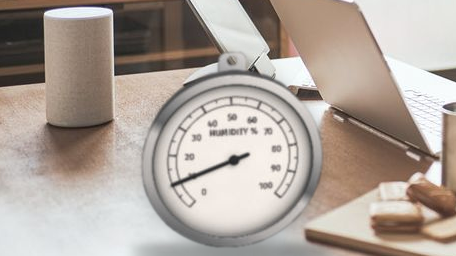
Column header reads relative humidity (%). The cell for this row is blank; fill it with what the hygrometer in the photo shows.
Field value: 10 %
